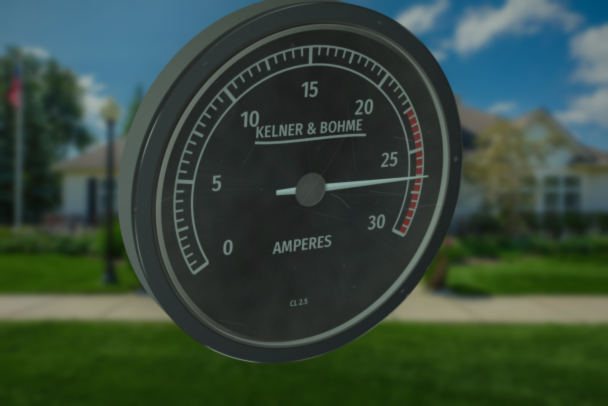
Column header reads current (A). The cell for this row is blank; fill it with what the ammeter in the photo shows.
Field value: 26.5 A
